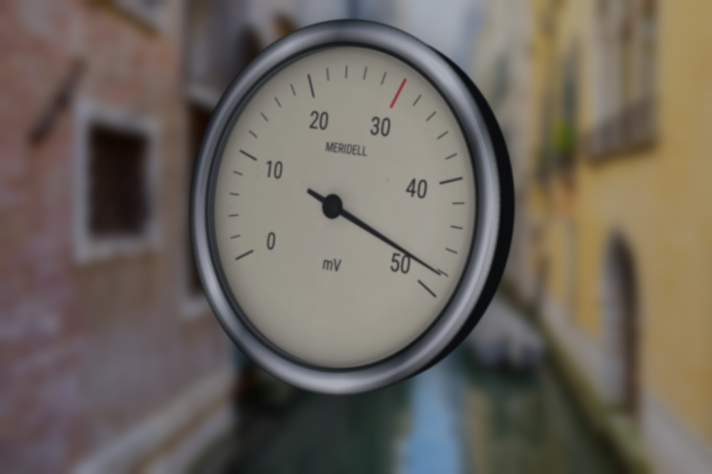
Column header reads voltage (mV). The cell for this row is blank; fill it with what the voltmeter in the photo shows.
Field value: 48 mV
